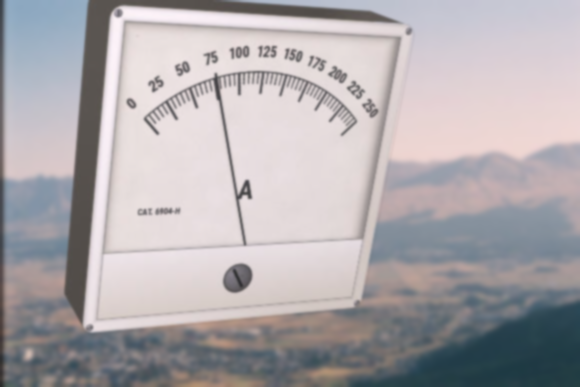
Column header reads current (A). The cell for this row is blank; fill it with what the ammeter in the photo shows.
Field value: 75 A
